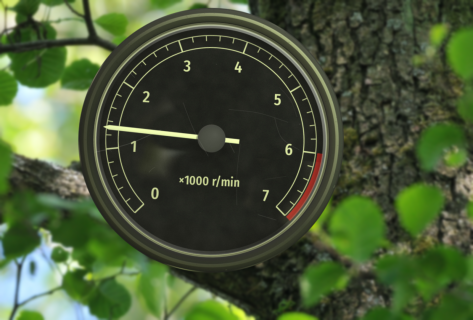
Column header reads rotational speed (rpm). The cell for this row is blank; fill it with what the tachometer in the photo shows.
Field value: 1300 rpm
